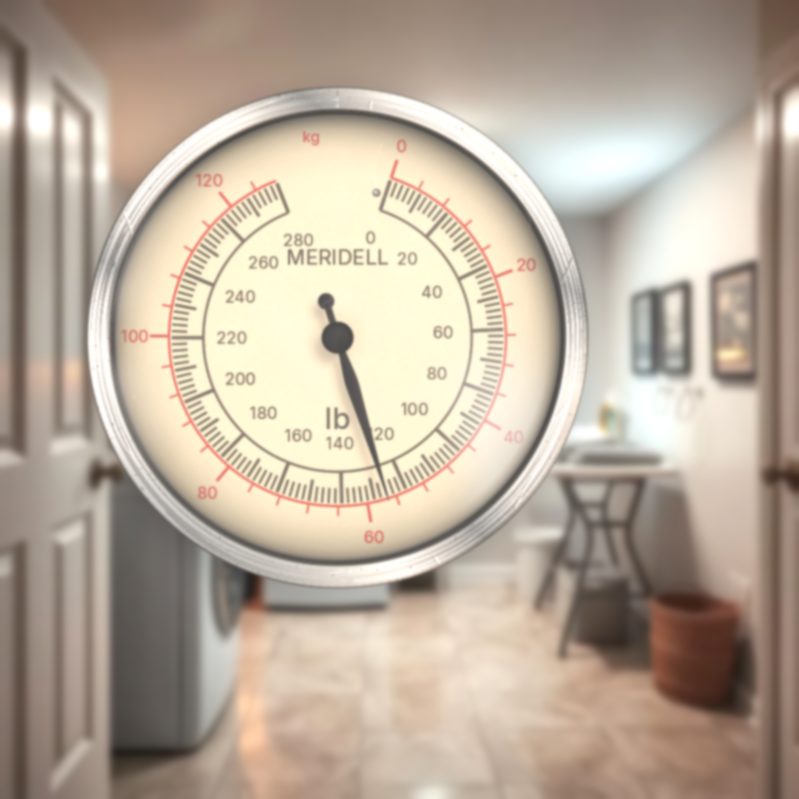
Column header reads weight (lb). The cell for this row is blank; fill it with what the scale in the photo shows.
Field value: 126 lb
